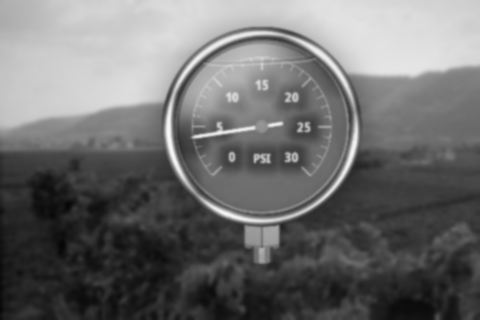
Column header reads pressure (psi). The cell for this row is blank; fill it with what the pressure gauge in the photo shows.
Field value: 4 psi
